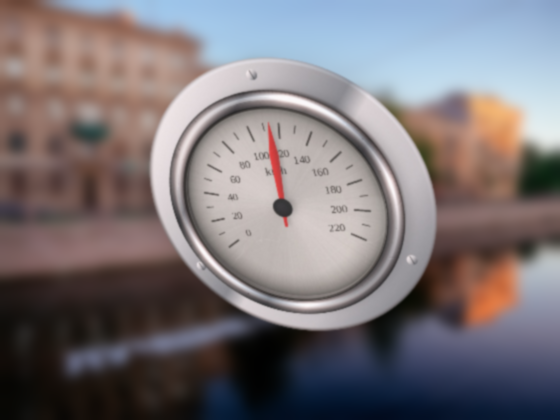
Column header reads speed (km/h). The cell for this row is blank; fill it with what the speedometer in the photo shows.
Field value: 115 km/h
